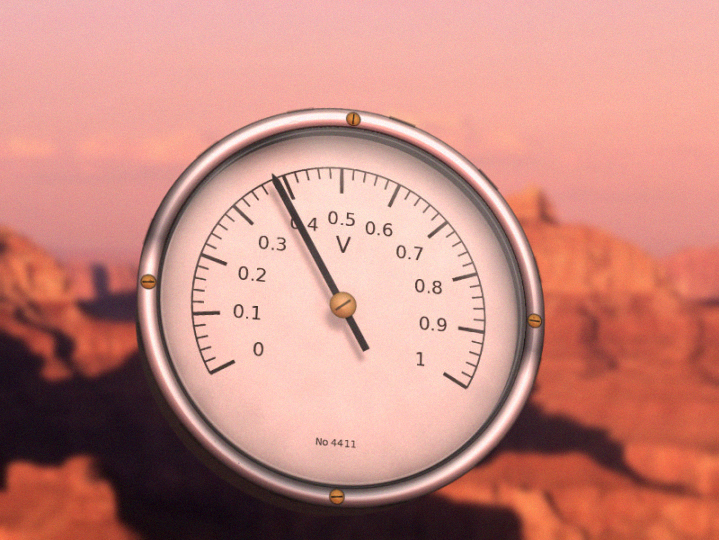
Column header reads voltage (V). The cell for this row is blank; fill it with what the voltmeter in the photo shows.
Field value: 0.38 V
